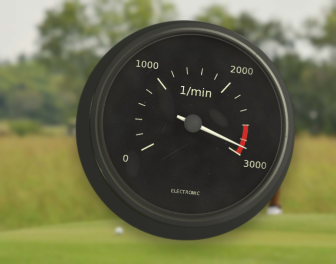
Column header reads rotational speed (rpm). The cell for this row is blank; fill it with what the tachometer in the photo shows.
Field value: 2900 rpm
